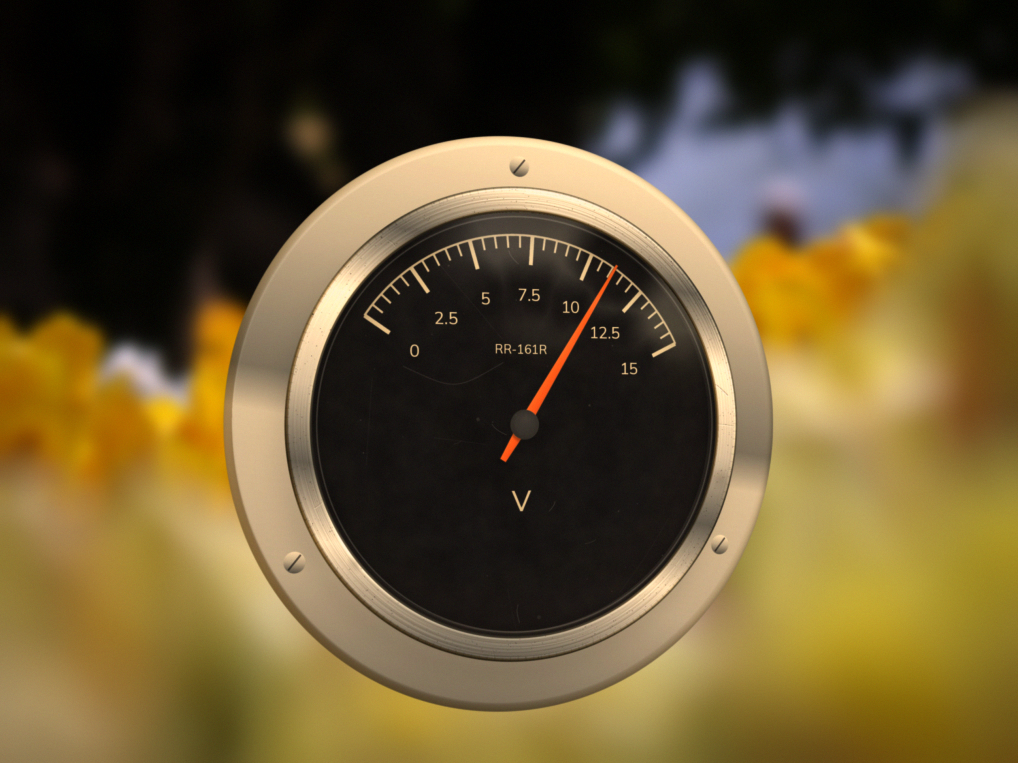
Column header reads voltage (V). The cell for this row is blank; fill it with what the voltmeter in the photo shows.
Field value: 11 V
